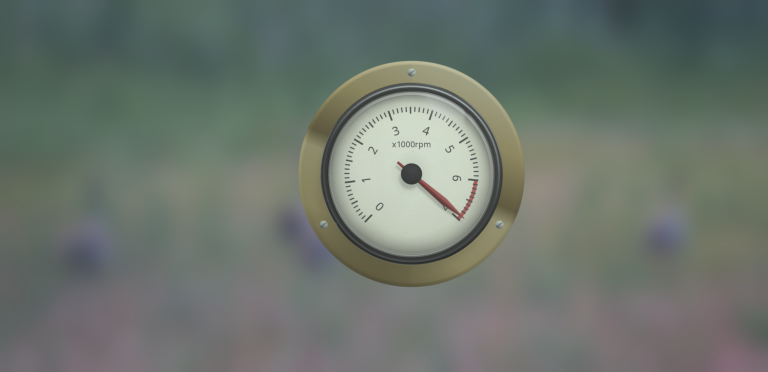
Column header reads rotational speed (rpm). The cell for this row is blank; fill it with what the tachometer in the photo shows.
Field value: 6900 rpm
